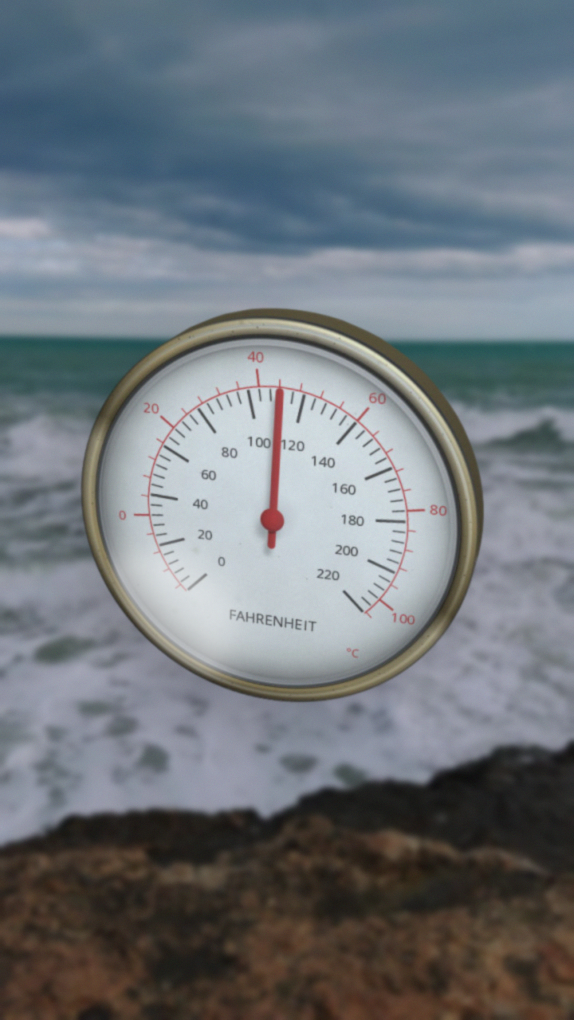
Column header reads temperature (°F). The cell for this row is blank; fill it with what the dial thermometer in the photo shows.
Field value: 112 °F
